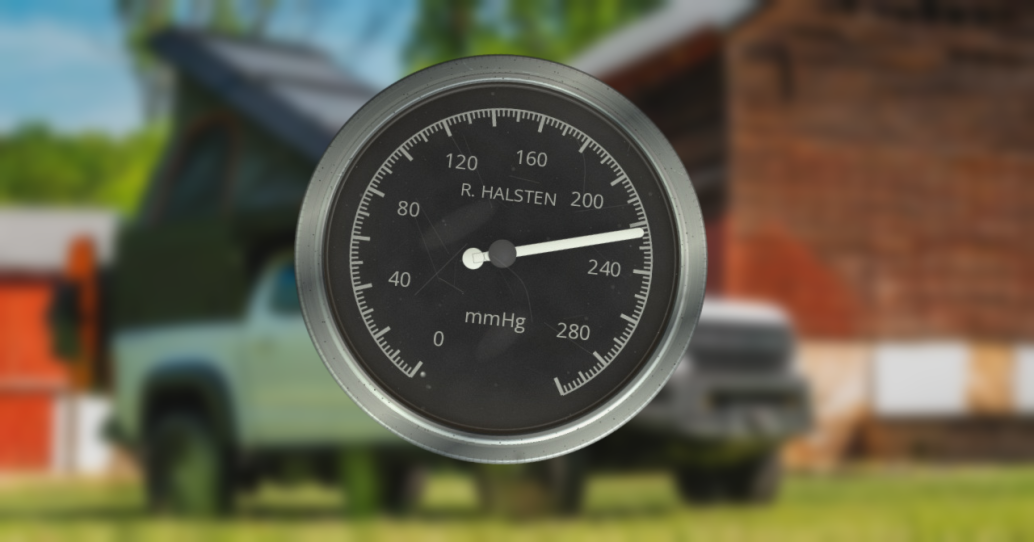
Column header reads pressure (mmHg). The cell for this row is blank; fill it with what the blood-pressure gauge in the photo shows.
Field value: 224 mmHg
